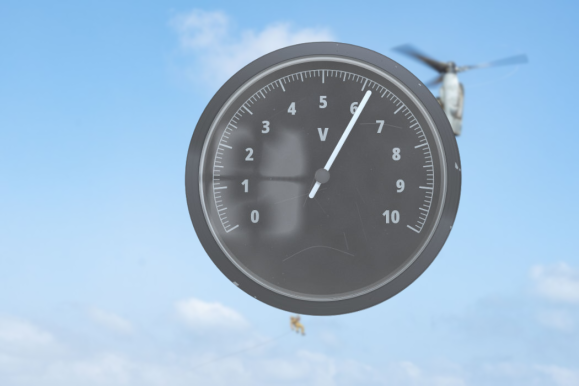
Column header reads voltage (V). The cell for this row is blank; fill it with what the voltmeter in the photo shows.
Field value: 6.2 V
